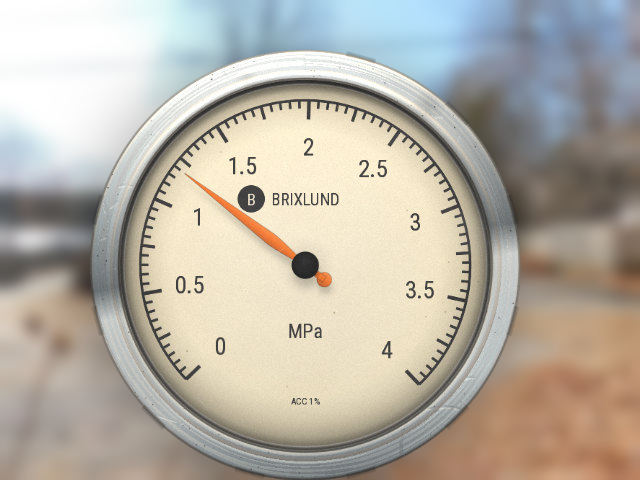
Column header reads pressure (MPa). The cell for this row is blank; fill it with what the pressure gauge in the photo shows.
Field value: 1.2 MPa
